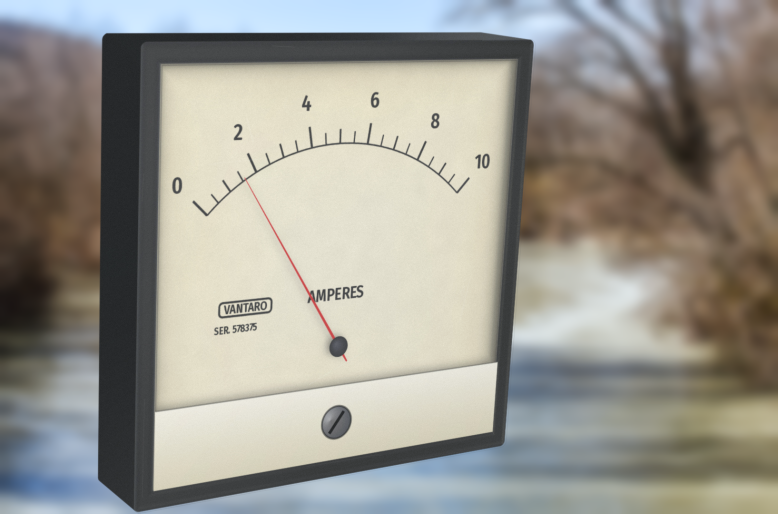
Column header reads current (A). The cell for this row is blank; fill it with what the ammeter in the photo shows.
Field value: 1.5 A
